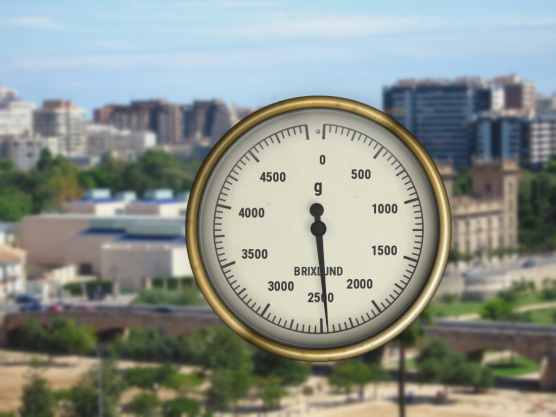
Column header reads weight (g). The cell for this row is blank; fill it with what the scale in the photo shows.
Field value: 2450 g
